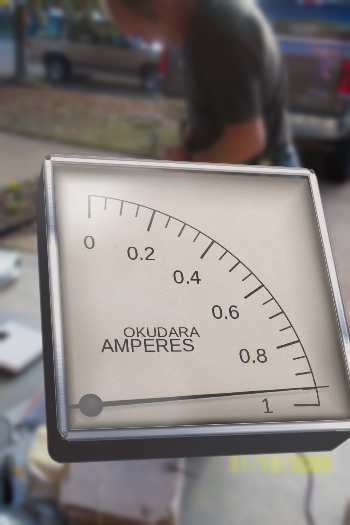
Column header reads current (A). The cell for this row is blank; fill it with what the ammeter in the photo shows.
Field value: 0.95 A
